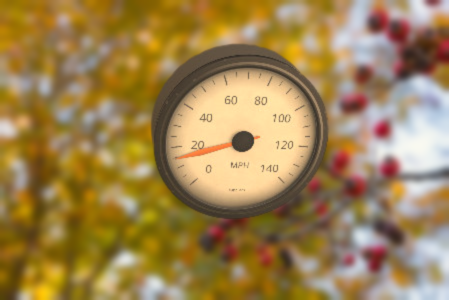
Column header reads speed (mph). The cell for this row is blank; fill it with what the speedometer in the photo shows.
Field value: 15 mph
